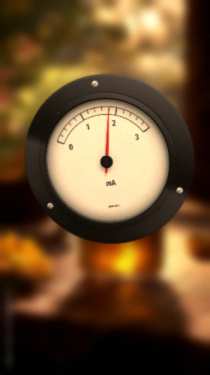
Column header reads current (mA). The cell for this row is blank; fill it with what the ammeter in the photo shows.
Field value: 1.8 mA
